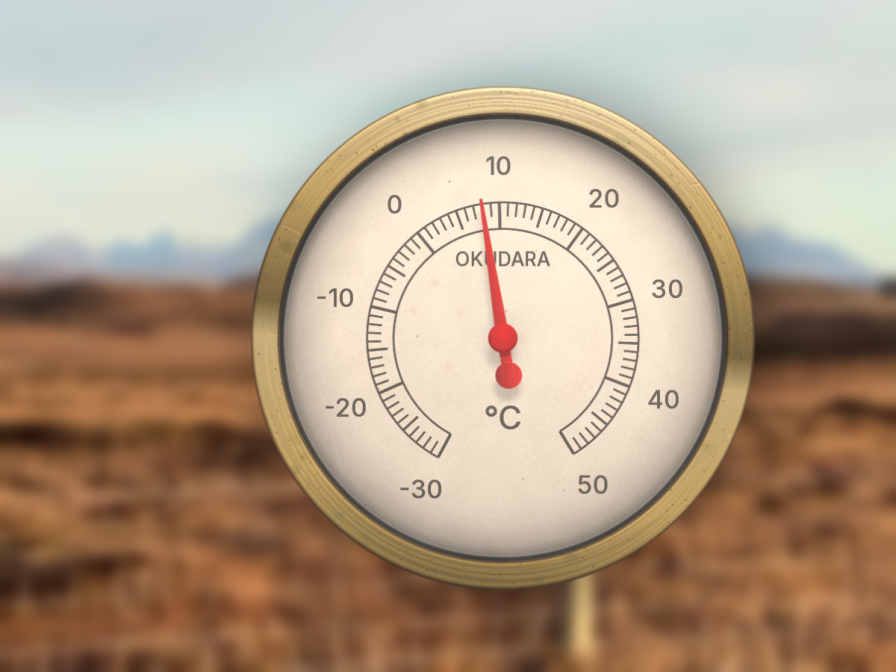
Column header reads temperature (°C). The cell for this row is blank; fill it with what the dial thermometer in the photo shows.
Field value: 8 °C
